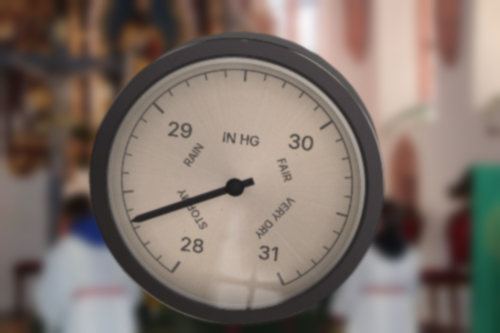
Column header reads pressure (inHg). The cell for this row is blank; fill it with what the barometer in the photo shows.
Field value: 28.35 inHg
